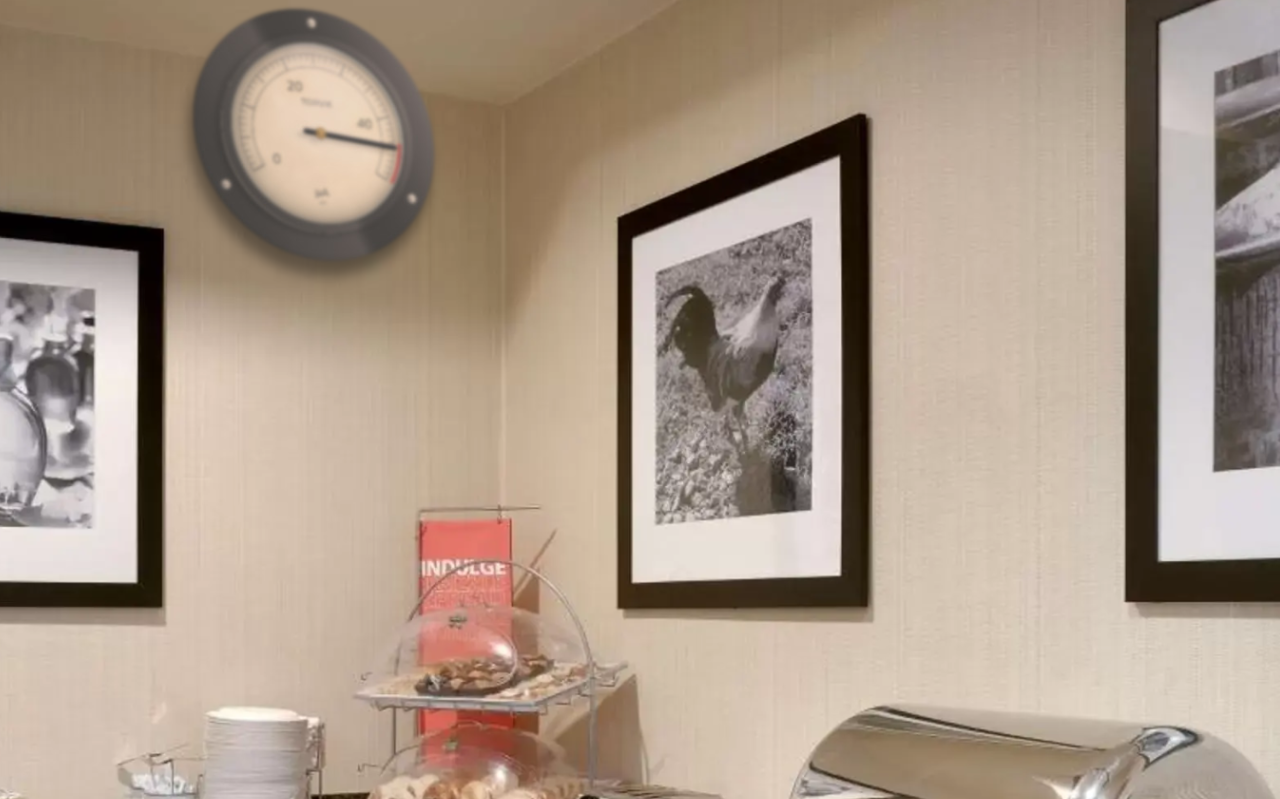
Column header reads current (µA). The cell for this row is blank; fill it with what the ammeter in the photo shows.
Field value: 45 µA
